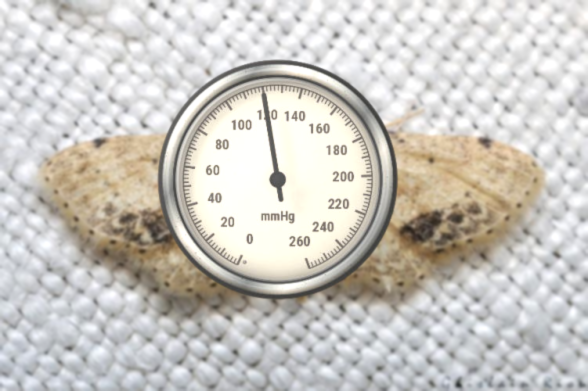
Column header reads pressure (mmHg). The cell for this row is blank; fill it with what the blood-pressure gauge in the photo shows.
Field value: 120 mmHg
